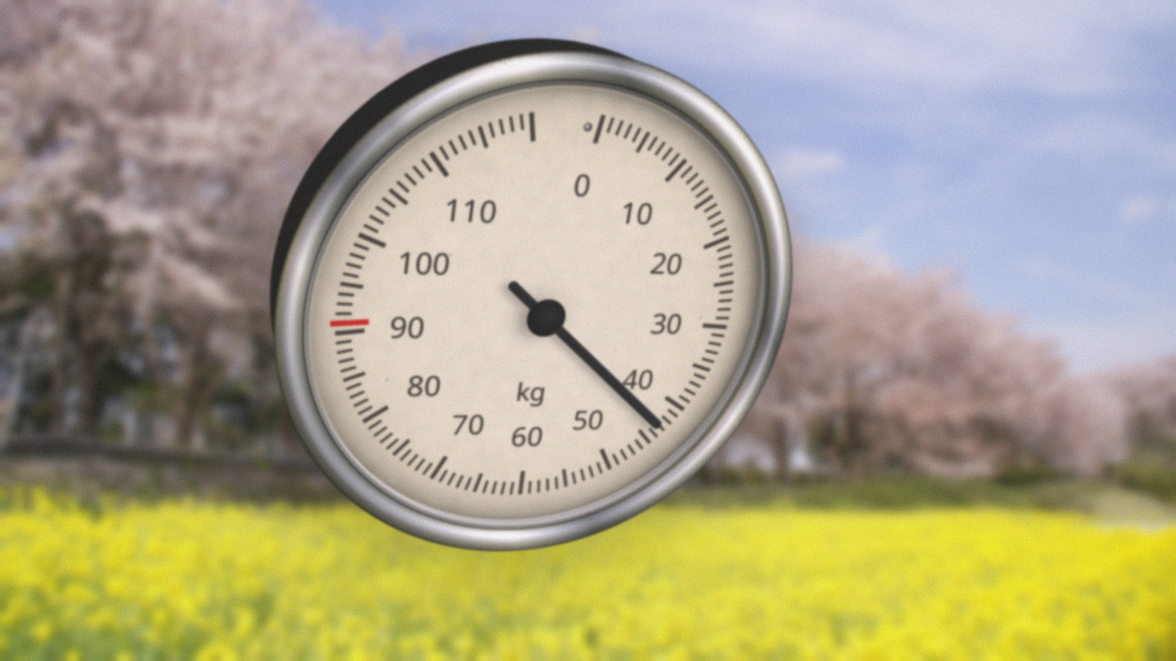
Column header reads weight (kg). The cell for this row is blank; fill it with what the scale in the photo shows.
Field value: 43 kg
